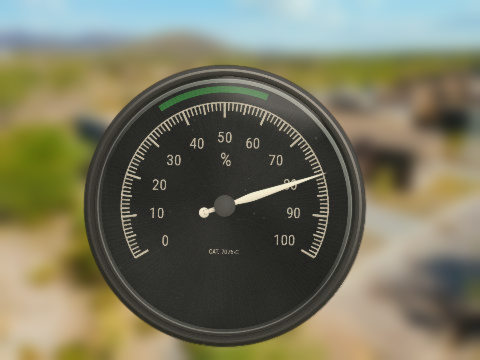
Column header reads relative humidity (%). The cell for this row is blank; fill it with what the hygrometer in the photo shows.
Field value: 80 %
